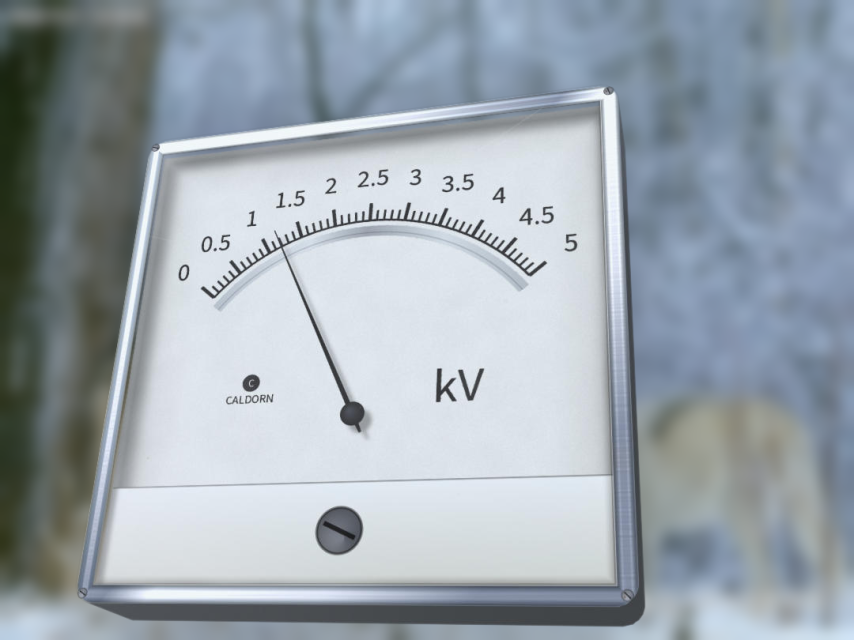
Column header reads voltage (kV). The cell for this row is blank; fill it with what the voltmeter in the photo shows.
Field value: 1.2 kV
